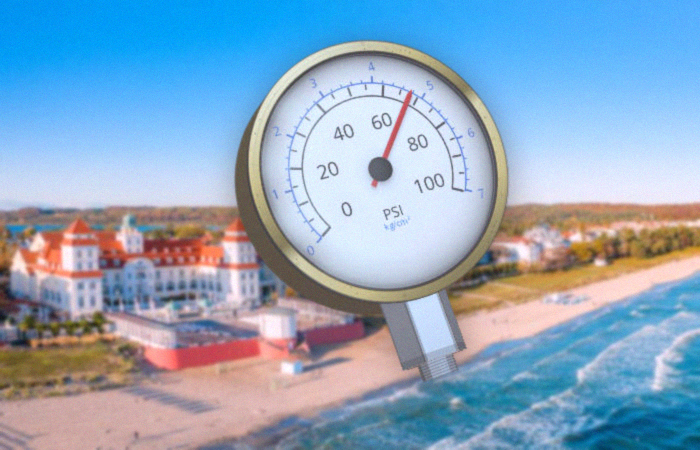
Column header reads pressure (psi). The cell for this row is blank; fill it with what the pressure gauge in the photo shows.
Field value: 67.5 psi
